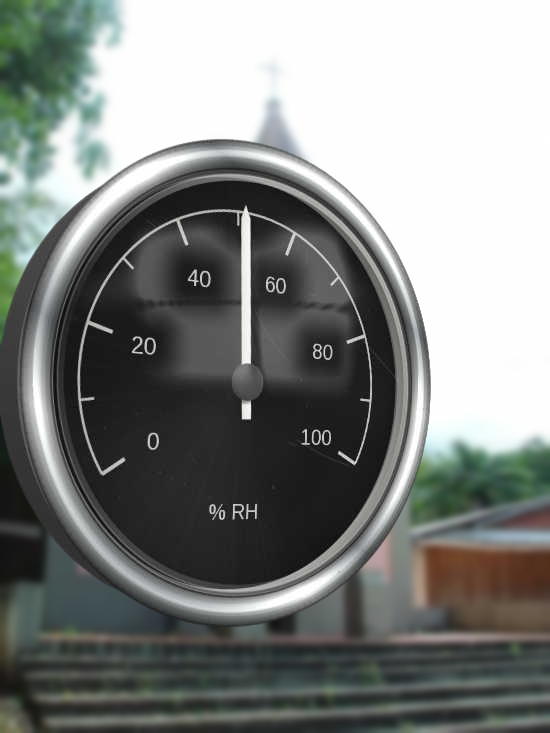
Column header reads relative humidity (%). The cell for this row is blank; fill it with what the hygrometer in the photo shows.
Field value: 50 %
